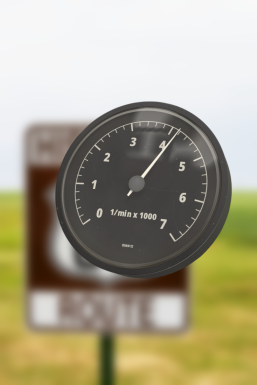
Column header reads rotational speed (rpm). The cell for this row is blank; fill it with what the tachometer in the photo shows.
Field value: 4200 rpm
